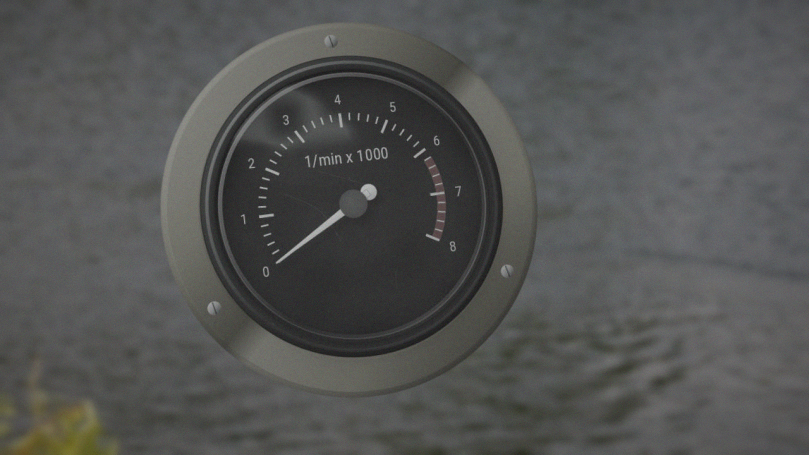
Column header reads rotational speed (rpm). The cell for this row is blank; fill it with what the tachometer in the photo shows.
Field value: 0 rpm
